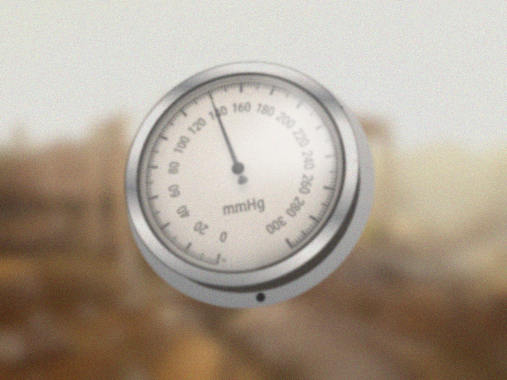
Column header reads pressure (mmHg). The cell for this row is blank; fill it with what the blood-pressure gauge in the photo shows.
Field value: 140 mmHg
